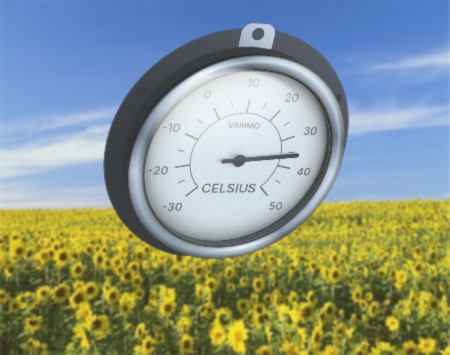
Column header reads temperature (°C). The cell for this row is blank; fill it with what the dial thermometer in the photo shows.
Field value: 35 °C
